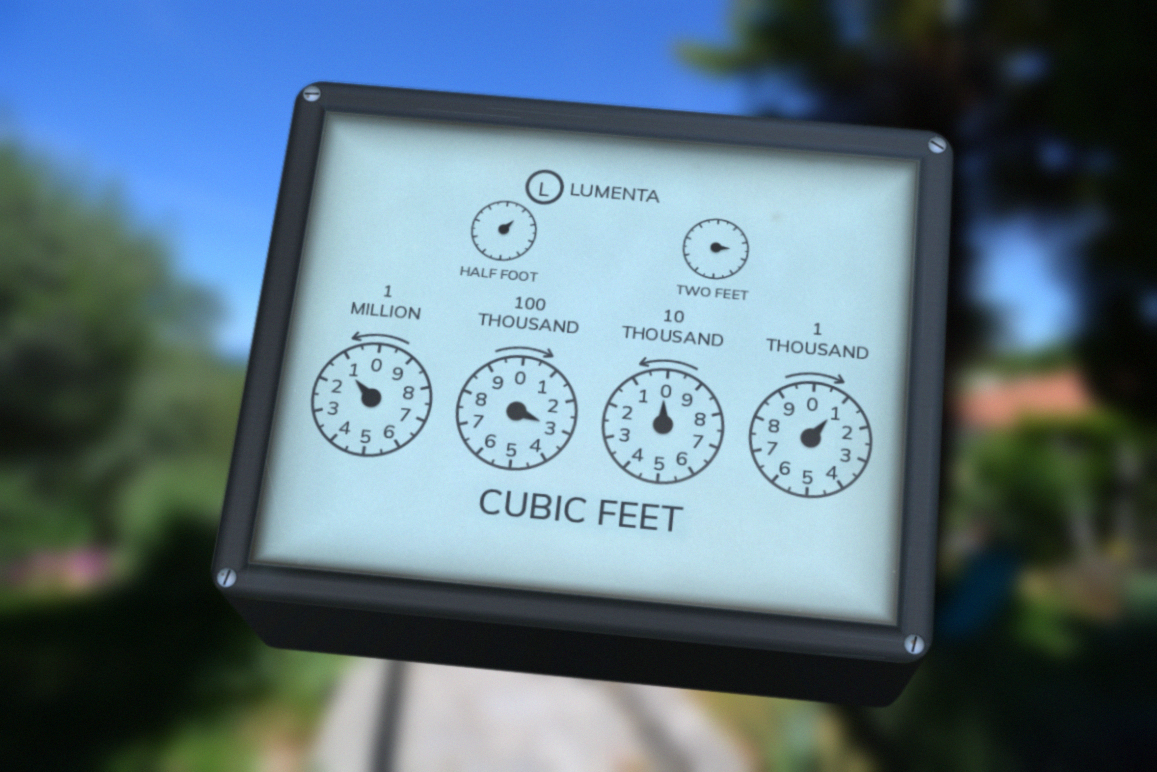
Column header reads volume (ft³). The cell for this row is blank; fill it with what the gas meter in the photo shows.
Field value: 130100 ft³
